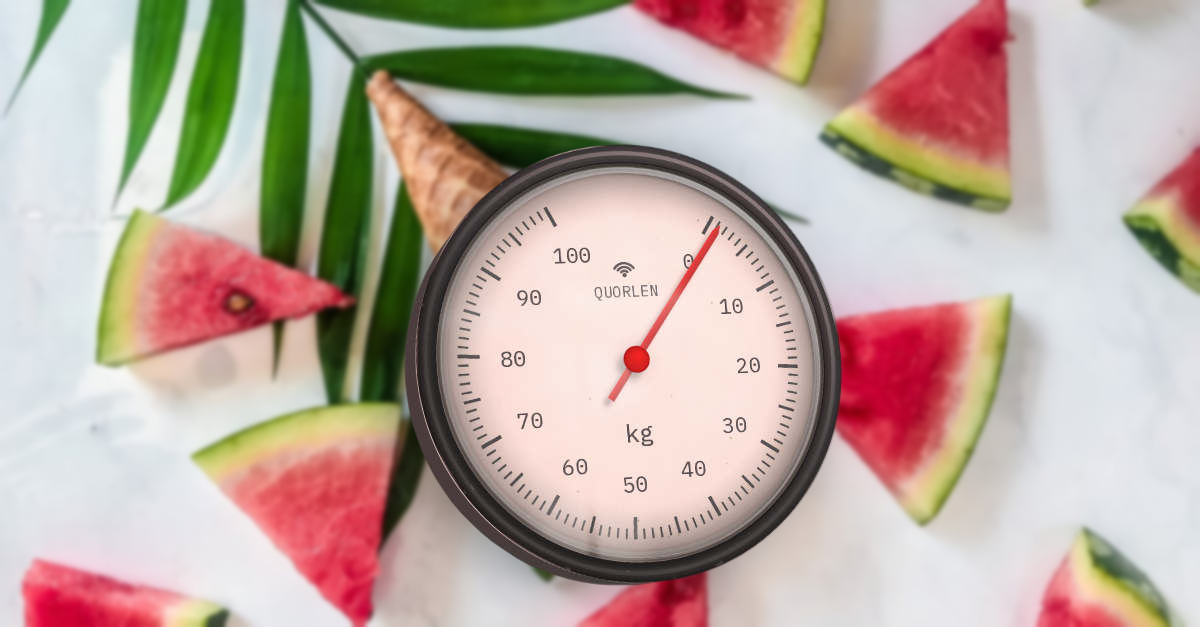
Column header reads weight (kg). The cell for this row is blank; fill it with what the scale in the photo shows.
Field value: 1 kg
